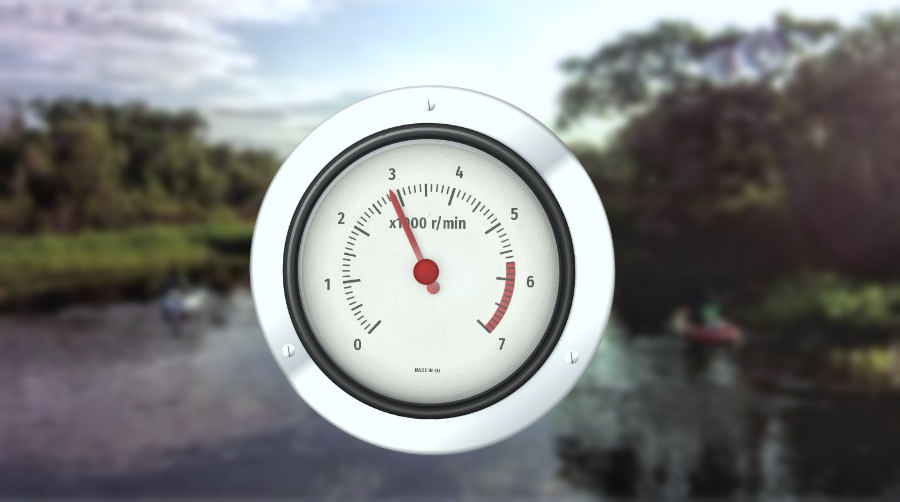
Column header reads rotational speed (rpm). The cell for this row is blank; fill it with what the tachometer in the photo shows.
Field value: 2900 rpm
